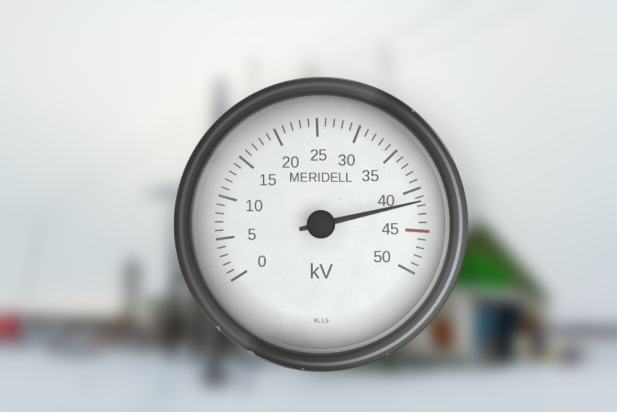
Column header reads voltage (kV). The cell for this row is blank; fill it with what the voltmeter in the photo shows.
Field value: 41.5 kV
